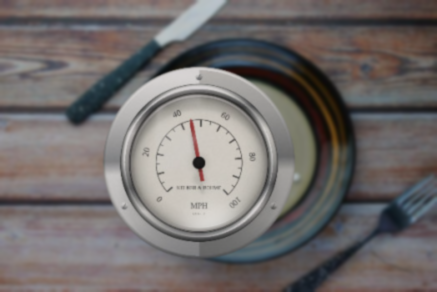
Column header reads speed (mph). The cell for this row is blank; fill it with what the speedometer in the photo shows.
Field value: 45 mph
